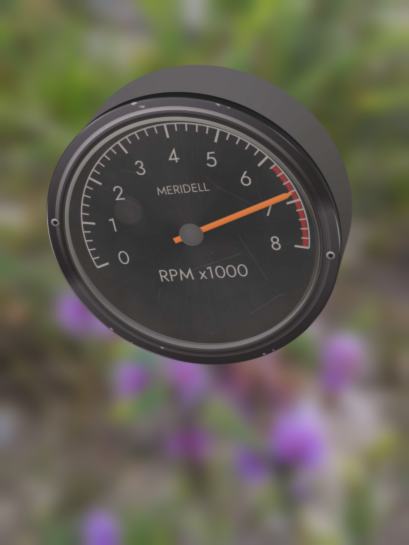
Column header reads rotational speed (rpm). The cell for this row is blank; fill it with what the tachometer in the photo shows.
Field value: 6800 rpm
